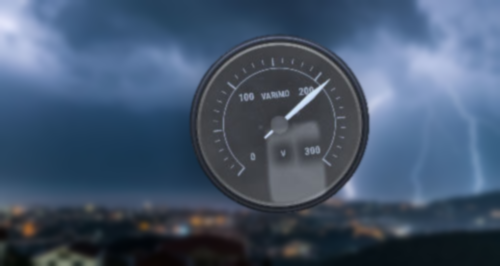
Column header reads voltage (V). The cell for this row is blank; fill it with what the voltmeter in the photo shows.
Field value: 210 V
